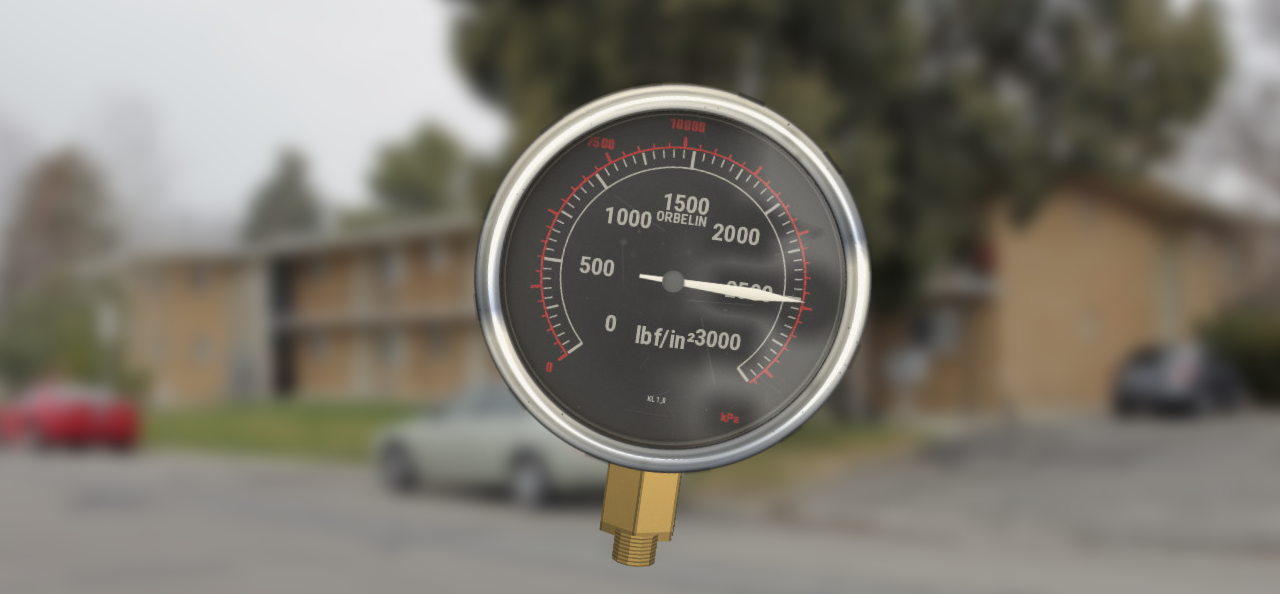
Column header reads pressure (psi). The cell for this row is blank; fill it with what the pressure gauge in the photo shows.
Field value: 2500 psi
